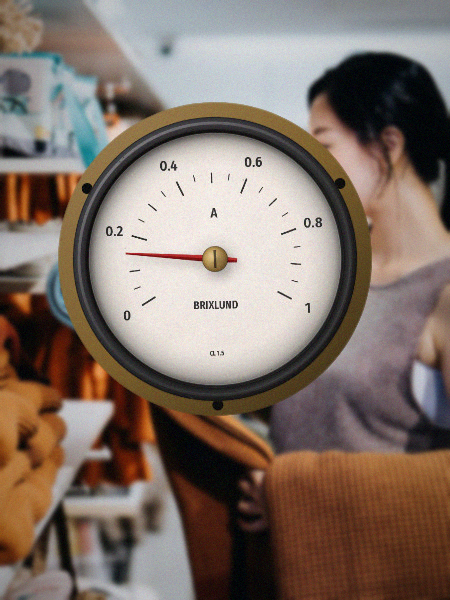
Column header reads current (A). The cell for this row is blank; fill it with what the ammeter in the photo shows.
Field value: 0.15 A
